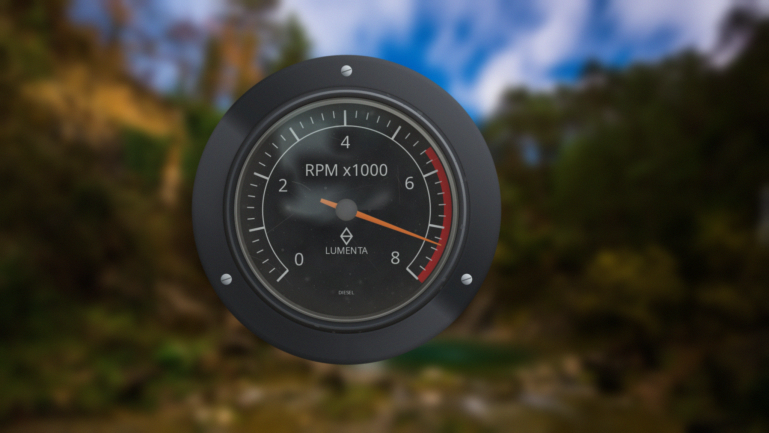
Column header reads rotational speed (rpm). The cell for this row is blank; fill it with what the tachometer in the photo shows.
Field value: 7300 rpm
